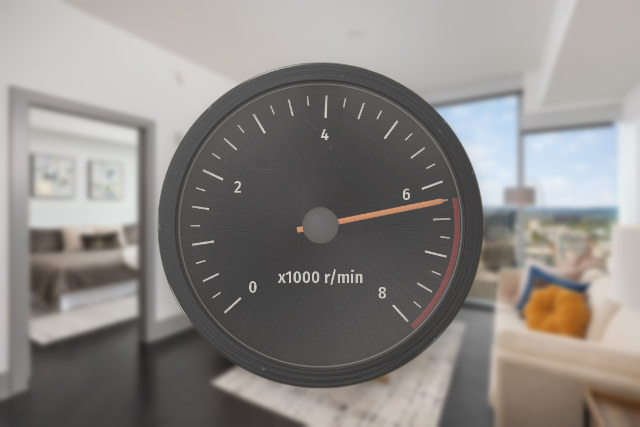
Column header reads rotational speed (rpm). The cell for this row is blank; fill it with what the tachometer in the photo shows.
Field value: 6250 rpm
